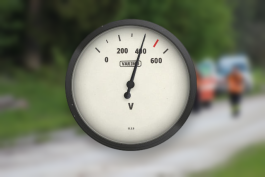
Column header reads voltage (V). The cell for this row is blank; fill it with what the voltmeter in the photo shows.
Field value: 400 V
